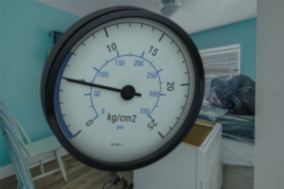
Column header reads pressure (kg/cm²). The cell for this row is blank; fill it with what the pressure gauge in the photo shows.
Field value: 5 kg/cm²
